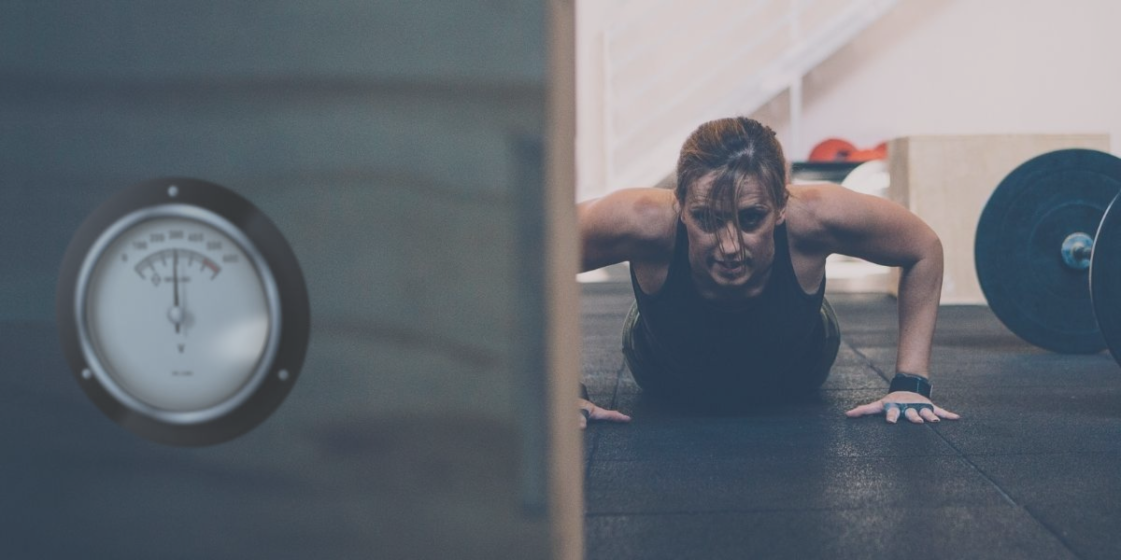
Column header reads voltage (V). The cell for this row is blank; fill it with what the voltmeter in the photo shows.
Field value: 300 V
